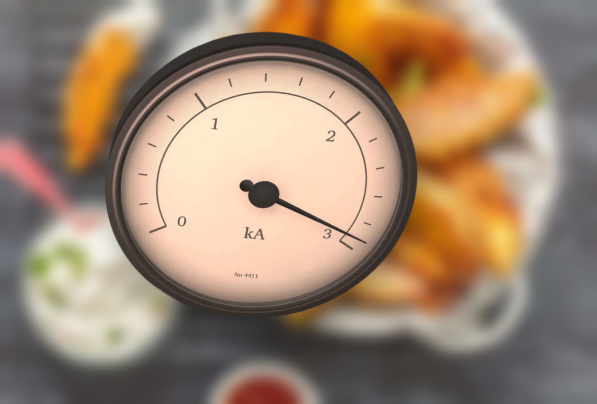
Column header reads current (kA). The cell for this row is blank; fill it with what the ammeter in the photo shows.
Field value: 2.9 kA
